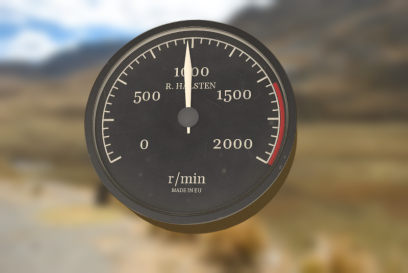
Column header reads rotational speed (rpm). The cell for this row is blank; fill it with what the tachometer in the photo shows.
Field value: 975 rpm
